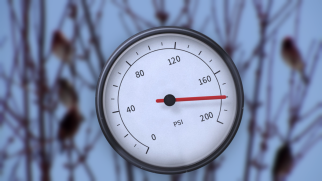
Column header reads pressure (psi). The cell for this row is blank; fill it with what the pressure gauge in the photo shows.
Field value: 180 psi
